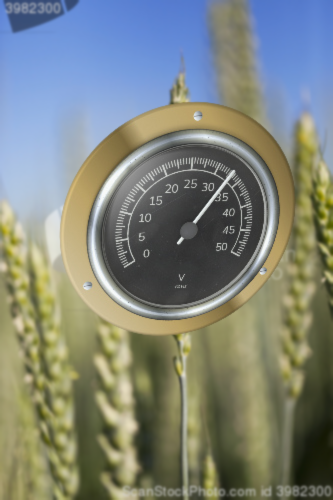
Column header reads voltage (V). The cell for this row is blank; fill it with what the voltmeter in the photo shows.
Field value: 32.5 V
